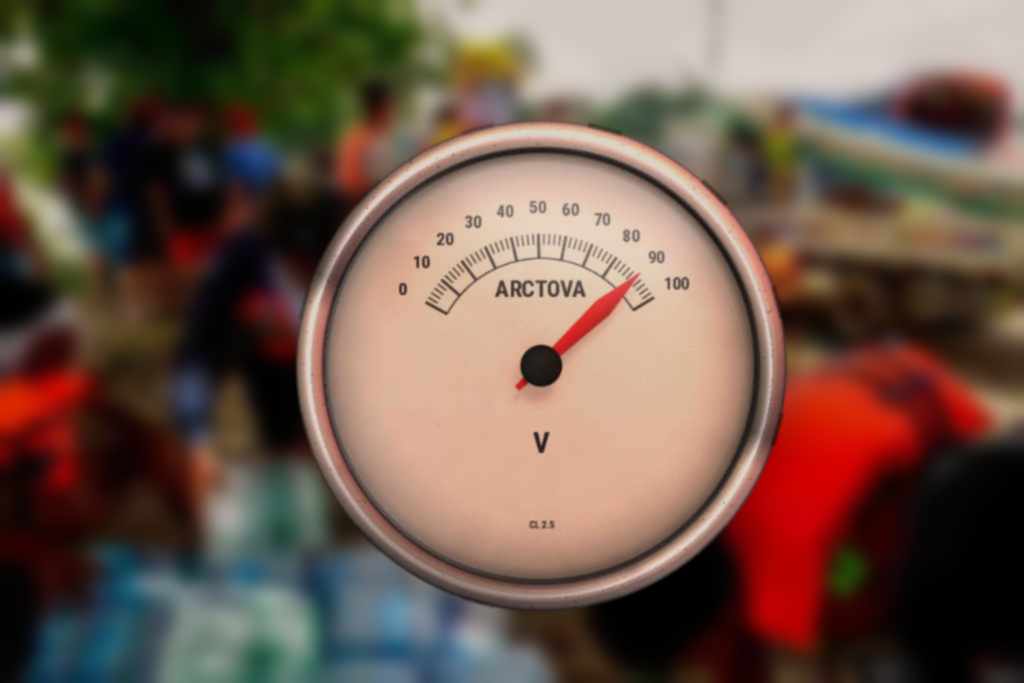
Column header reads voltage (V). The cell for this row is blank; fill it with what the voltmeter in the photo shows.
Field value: 90 V
